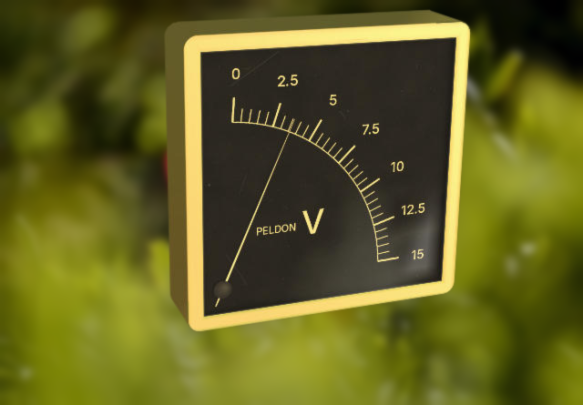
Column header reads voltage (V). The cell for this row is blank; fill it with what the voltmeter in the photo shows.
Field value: 3.5 V
